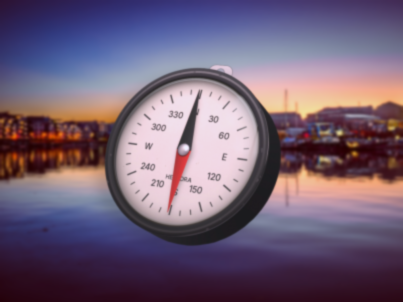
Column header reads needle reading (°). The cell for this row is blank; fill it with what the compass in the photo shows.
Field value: 180 °
